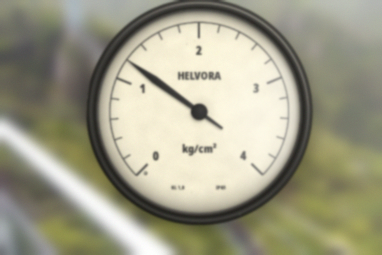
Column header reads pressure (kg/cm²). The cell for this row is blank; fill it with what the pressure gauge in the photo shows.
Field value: 1.2 kg/cm²
